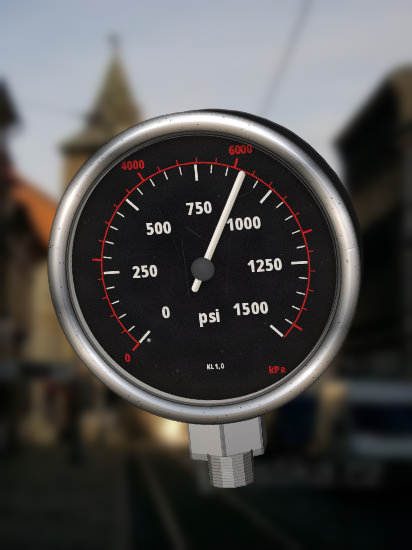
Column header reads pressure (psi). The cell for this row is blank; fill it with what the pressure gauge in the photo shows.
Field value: 900 psi
